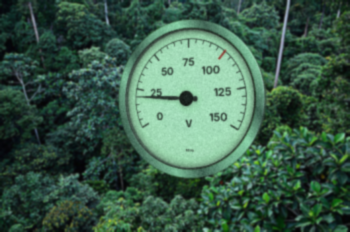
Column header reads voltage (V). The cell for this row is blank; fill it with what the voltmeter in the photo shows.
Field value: 20 V
